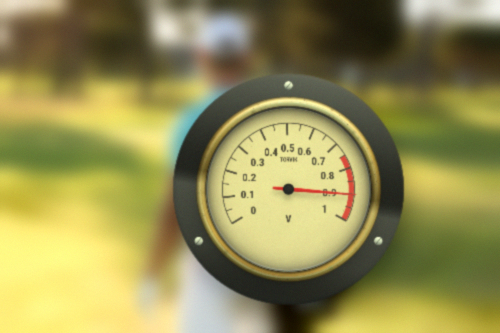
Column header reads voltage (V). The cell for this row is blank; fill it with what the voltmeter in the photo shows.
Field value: 0.9 V
